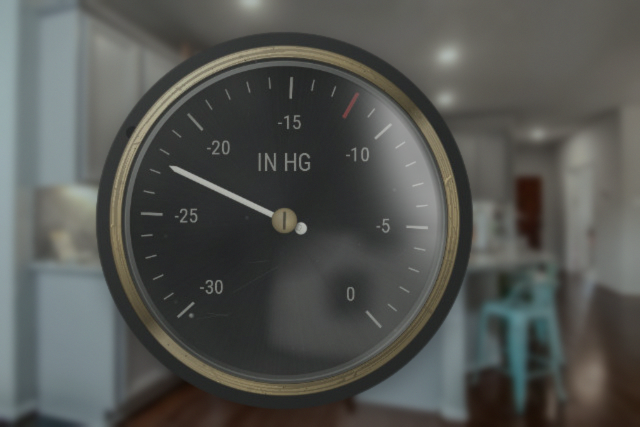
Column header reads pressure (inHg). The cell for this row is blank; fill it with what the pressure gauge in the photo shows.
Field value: -22.5 inHg
